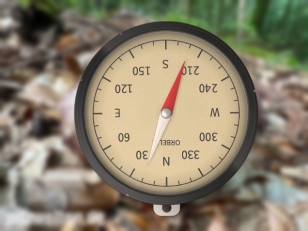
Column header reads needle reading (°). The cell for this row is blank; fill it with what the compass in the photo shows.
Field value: 200 °
